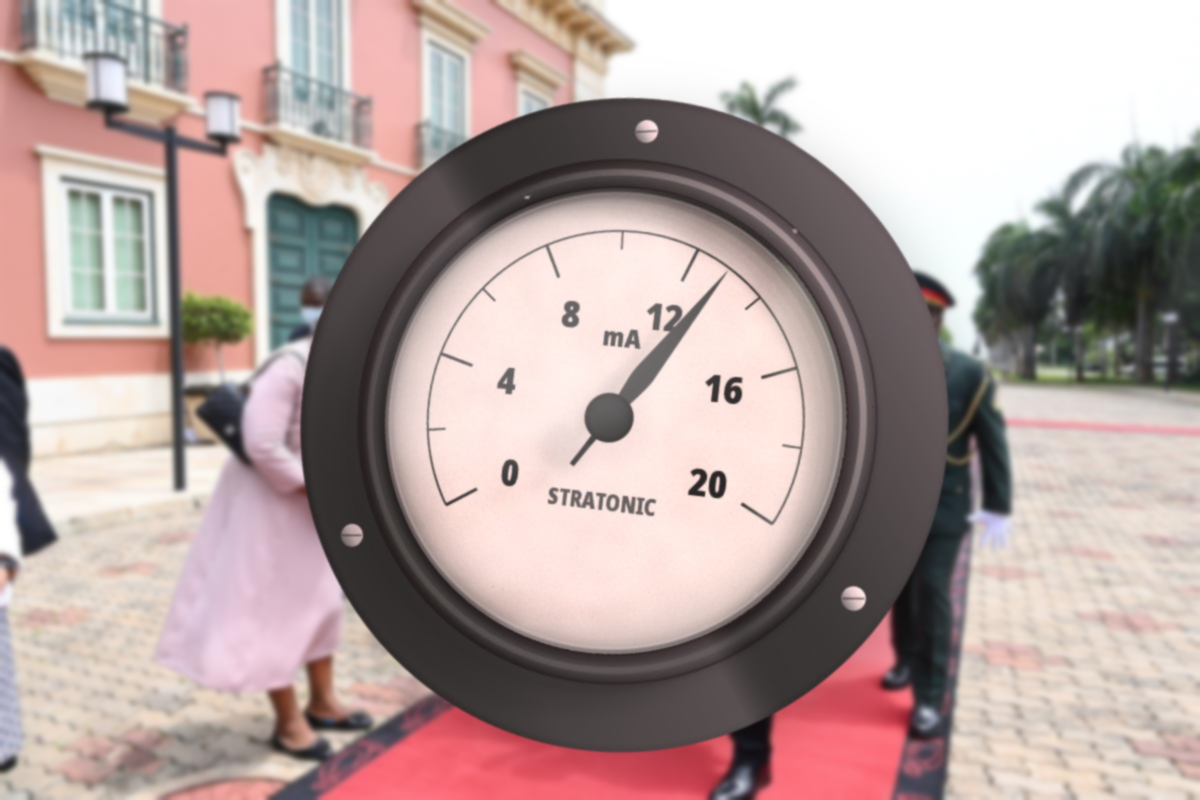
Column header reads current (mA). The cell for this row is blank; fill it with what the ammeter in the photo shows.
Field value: 13 mA
